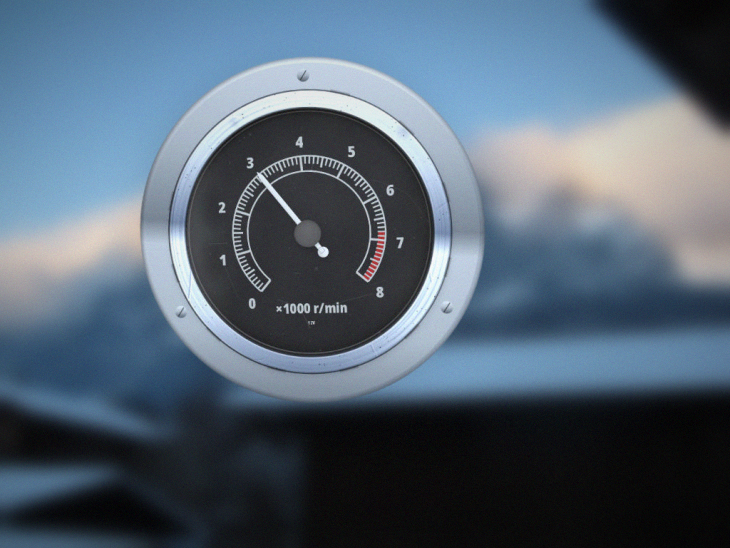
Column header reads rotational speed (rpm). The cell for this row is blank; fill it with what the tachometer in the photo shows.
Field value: 3000 rpm
